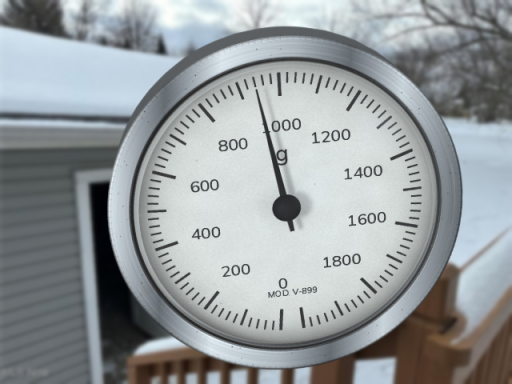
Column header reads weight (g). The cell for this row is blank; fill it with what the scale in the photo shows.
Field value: 940 g
